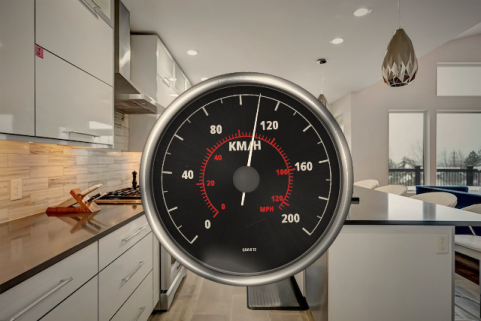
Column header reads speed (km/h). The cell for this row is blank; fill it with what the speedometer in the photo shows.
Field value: 110 km/h
